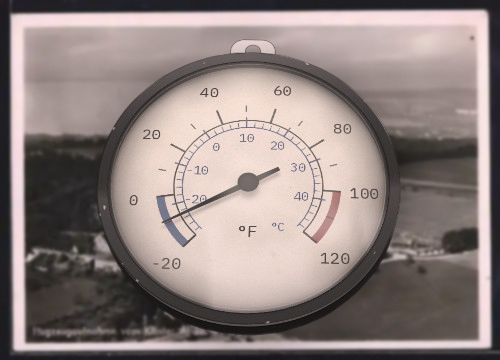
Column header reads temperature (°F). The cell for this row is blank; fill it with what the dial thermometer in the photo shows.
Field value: -10 °F
